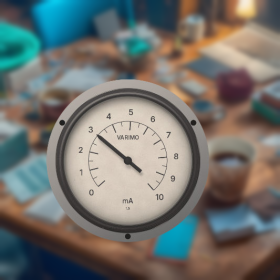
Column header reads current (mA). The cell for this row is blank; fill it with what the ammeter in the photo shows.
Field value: 3 mA
